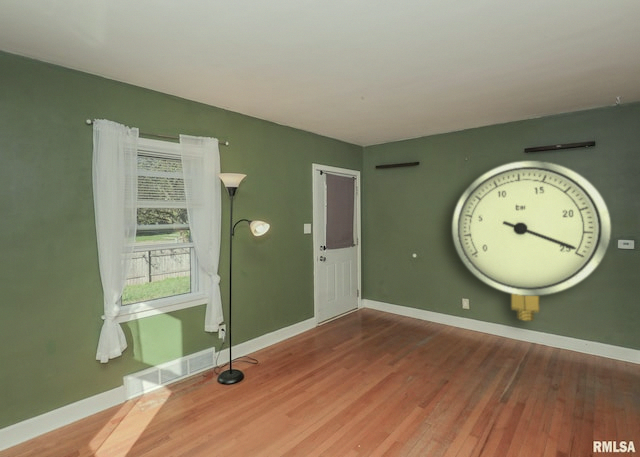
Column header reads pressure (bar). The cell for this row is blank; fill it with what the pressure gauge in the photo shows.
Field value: 24.5 bar
